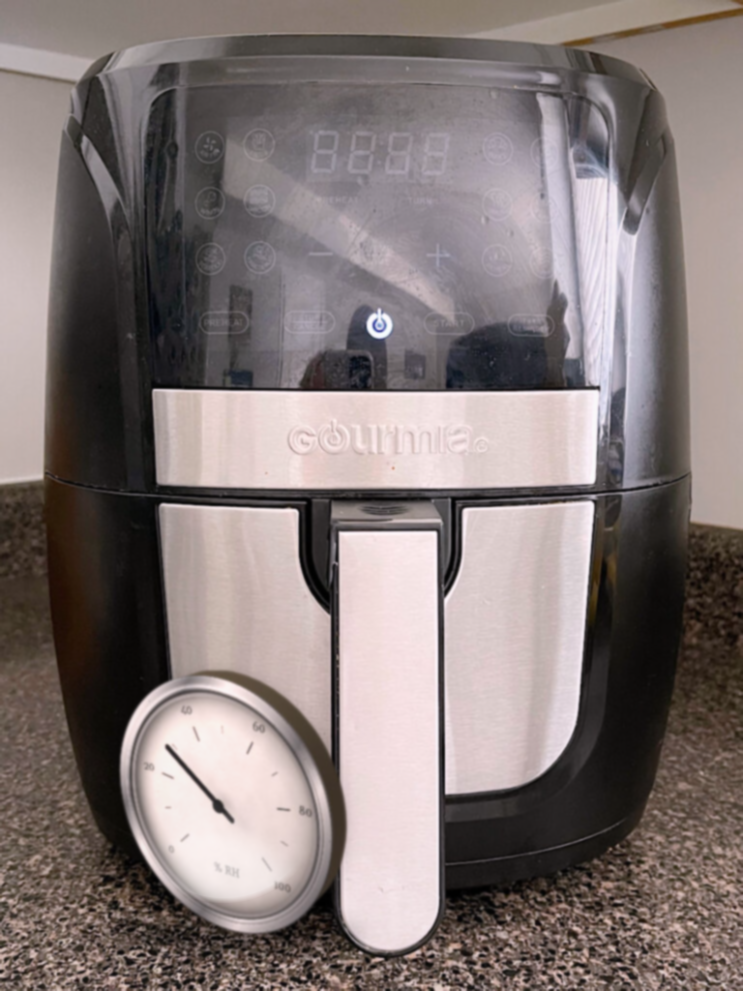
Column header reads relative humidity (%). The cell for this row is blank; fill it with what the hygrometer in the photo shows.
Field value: 30 %
